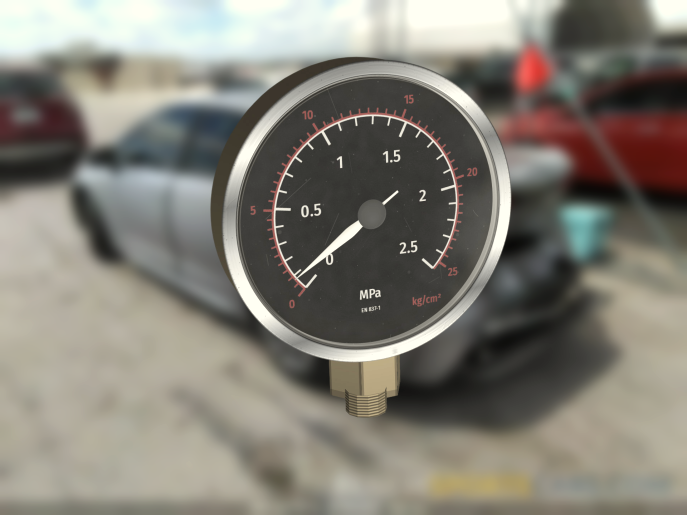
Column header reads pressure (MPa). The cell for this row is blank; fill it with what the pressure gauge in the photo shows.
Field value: 0.1 MPa
